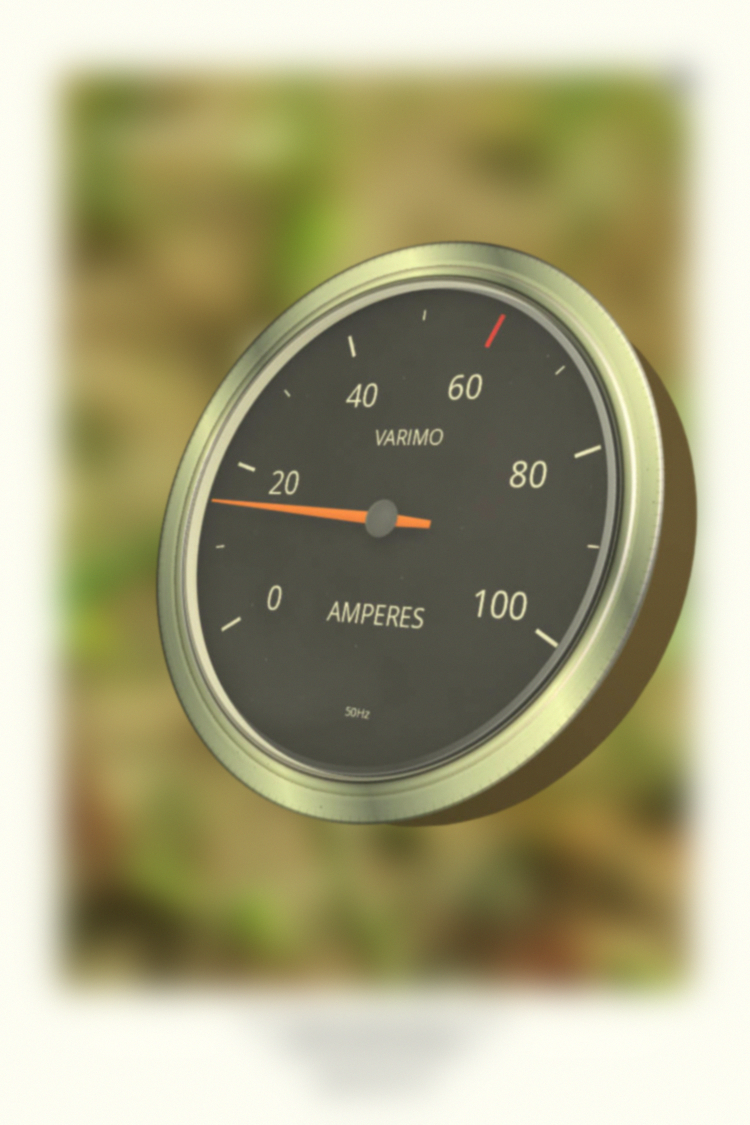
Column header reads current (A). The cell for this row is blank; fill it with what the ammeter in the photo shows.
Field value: 15 A
